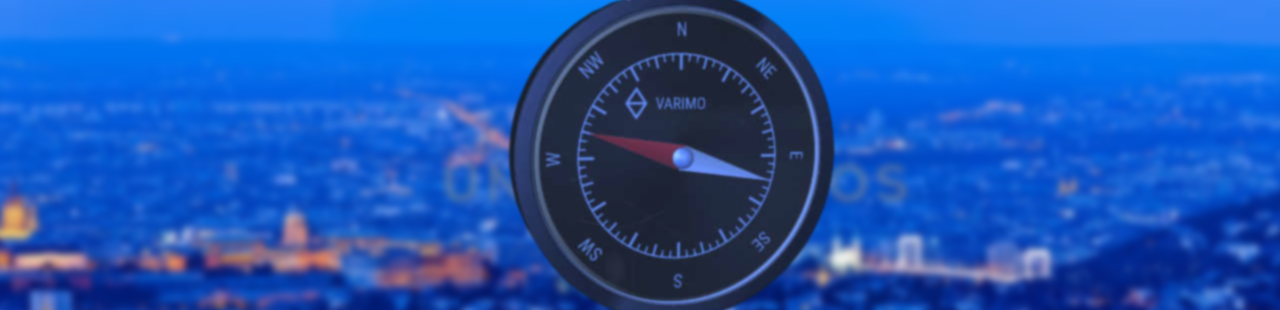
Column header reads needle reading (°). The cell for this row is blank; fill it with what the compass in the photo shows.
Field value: 285 °
